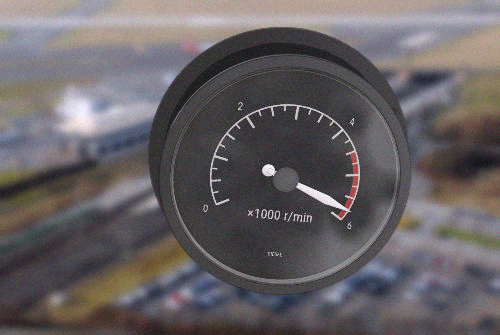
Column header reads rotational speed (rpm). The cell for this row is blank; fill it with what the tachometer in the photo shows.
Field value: 5750 rpm
